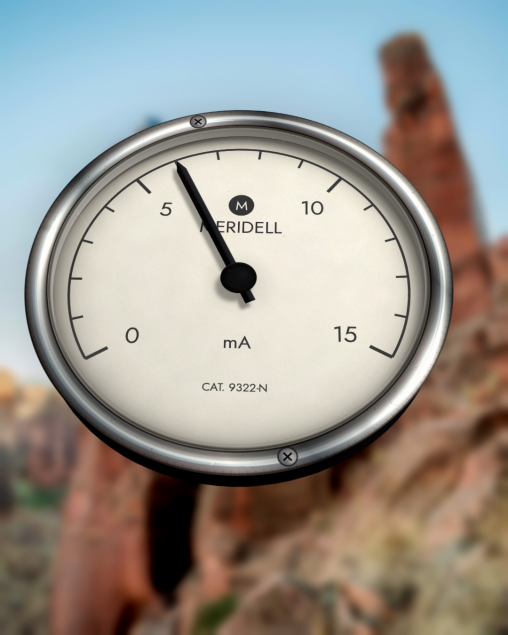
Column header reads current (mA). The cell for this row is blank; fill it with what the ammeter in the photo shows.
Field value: 6 mA
